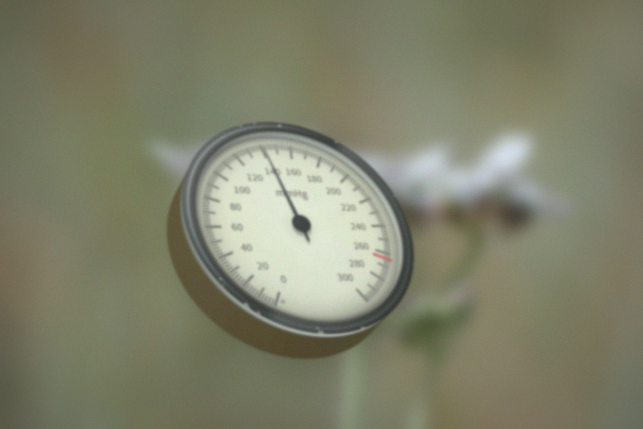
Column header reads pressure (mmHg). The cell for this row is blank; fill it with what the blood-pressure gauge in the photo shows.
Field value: 140 mmHg
